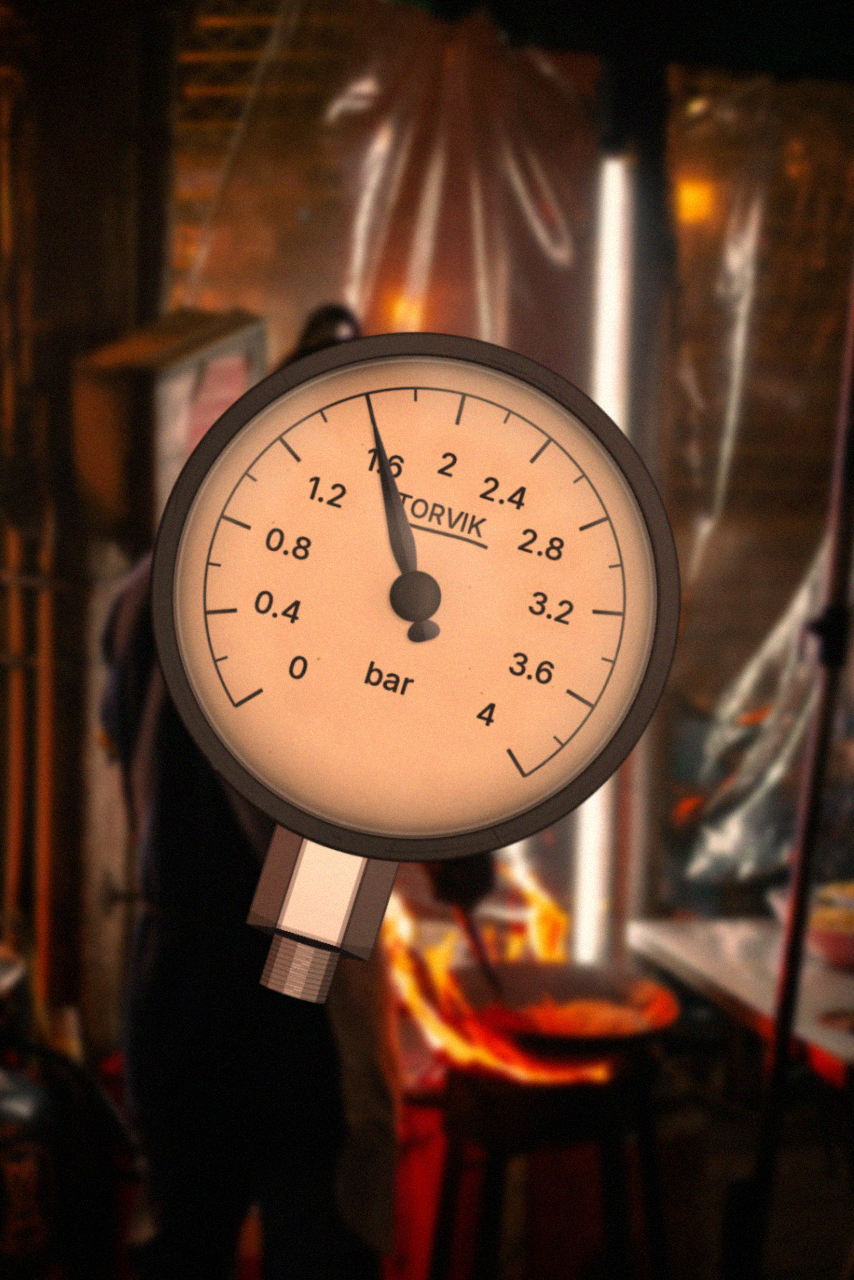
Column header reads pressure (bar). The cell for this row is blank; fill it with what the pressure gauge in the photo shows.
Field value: 1.6 bar
